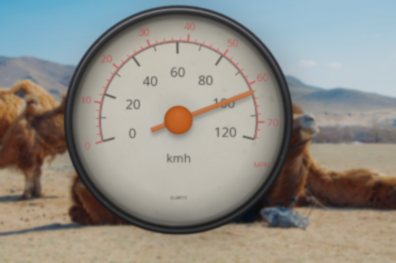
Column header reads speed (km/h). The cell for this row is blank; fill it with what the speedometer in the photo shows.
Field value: 100 km/h
